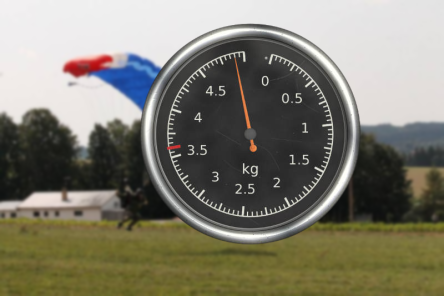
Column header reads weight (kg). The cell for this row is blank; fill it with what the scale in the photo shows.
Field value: 4.9 kg
